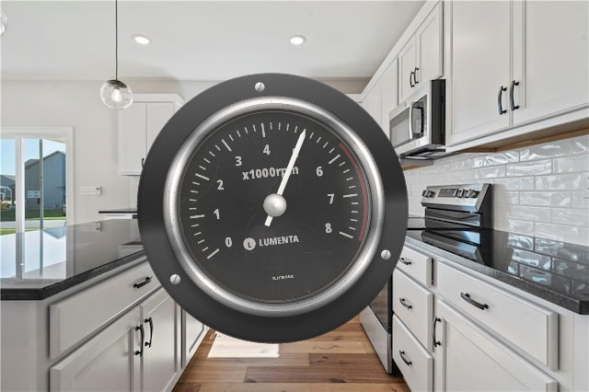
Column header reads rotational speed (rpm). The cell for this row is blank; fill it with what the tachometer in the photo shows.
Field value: 5000 rpm
